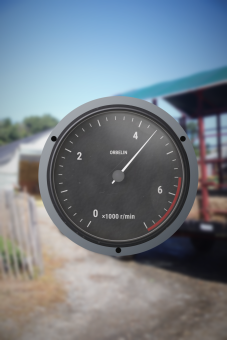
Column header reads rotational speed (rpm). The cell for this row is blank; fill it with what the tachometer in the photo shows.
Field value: 4400 rpm
